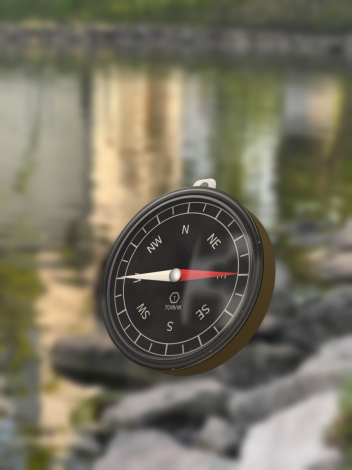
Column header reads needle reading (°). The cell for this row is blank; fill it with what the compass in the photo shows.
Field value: 90 °
